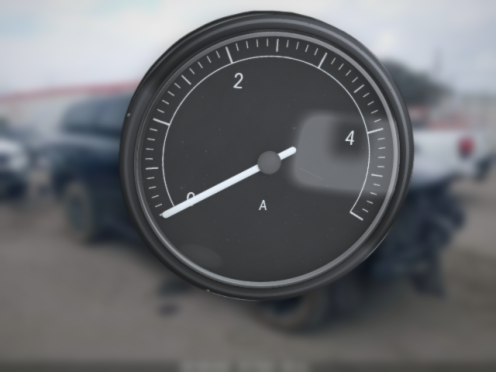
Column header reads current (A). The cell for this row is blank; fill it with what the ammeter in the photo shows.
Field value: 0 A
